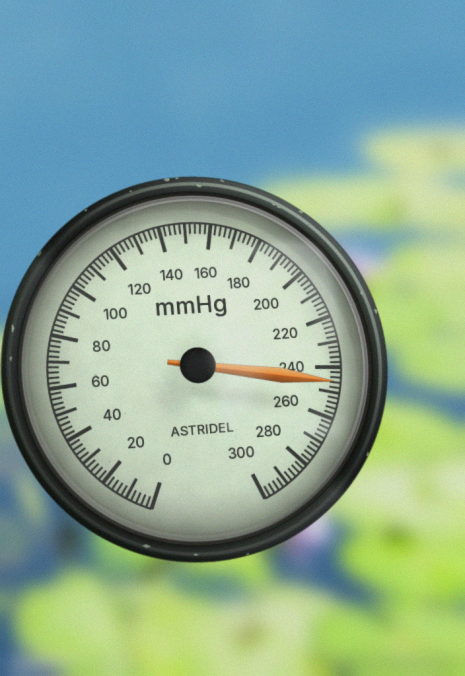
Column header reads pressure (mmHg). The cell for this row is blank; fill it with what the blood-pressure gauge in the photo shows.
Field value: 246 mmHg
